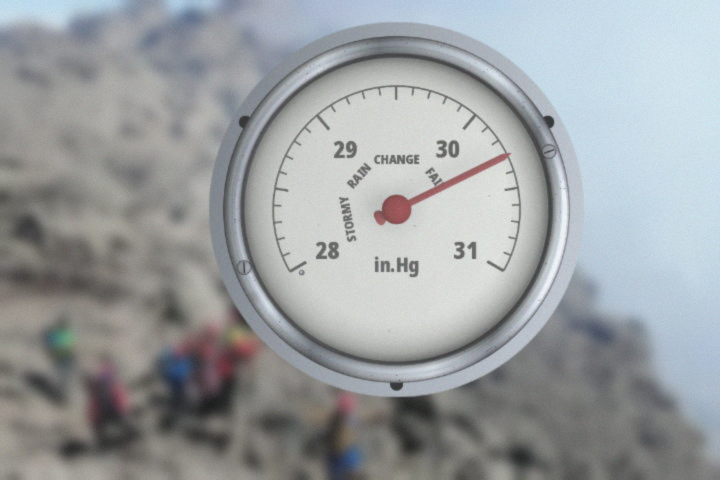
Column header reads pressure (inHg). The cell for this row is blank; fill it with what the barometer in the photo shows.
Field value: 30.3 inHg
